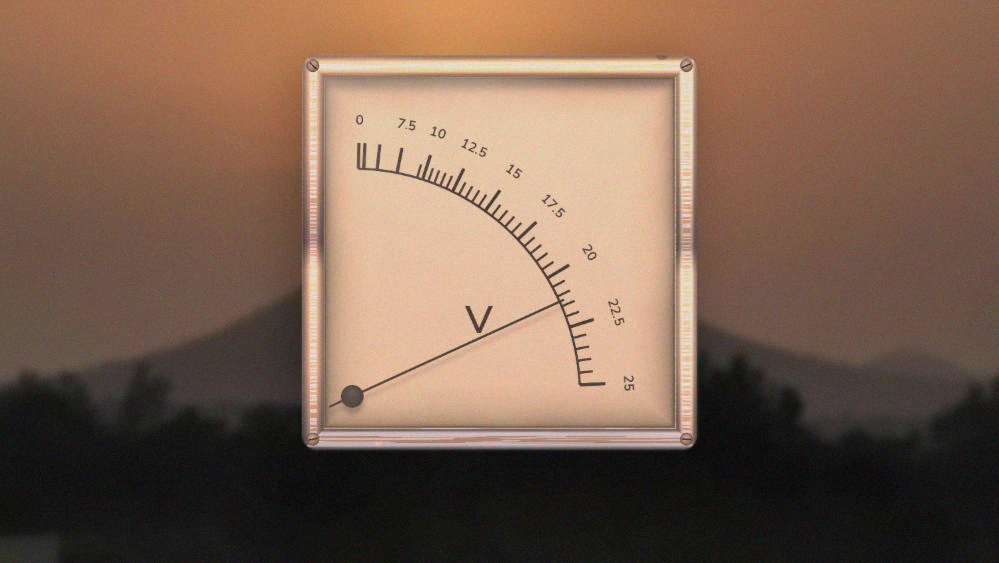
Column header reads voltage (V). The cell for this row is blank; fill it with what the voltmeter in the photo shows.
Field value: 21.25 V
